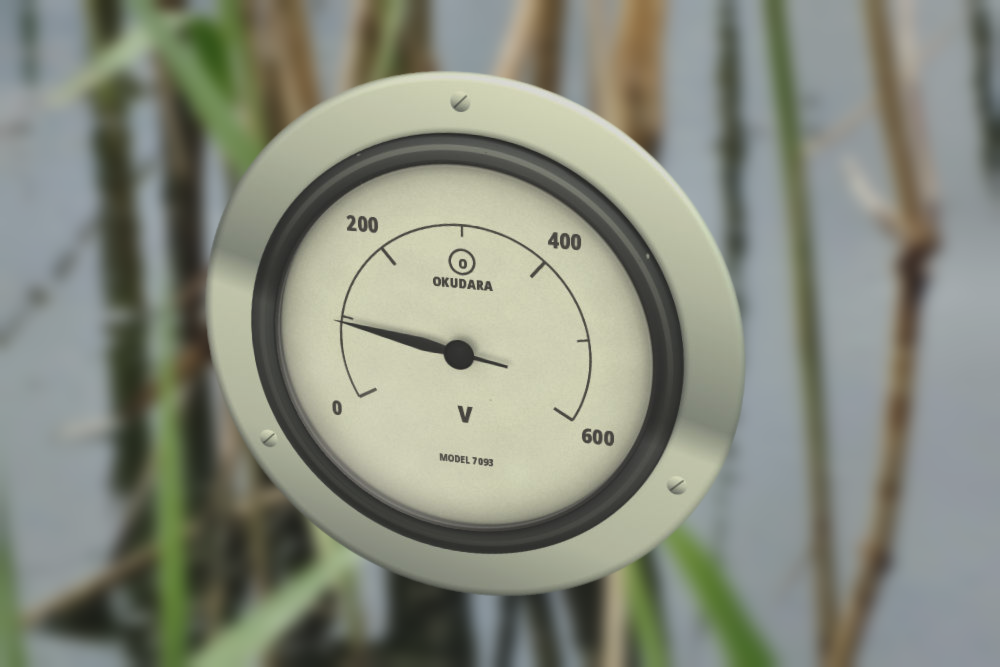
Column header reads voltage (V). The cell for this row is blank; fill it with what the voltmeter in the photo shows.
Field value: 100 V
